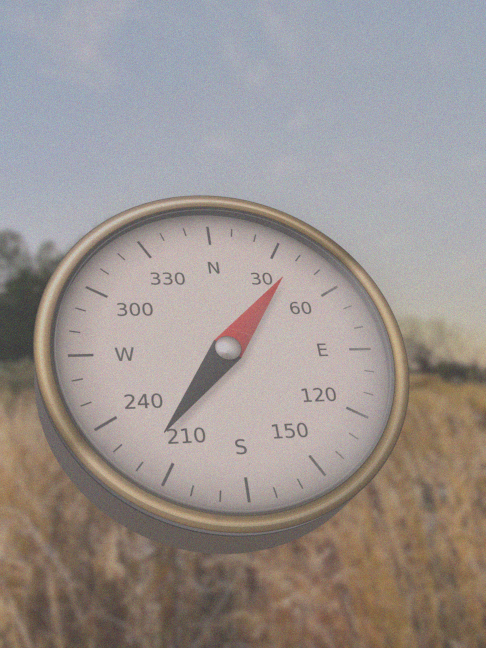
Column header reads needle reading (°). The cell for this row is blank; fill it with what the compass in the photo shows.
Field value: 40 °
